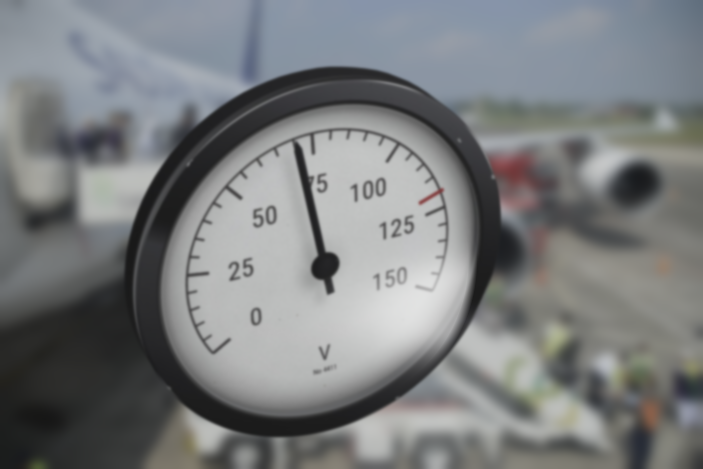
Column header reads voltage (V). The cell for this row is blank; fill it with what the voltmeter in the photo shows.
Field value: 70 V
